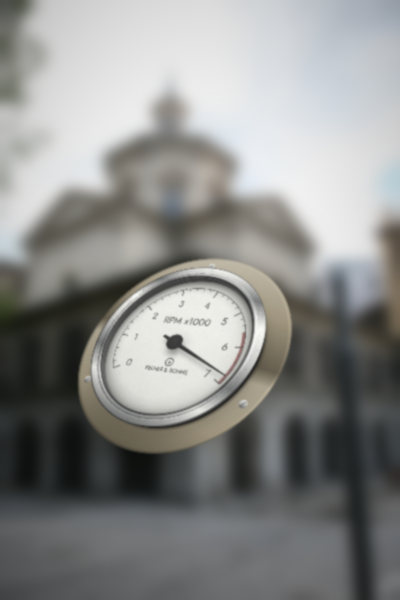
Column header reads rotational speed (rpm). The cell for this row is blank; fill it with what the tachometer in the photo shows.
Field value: 6800 rpm
